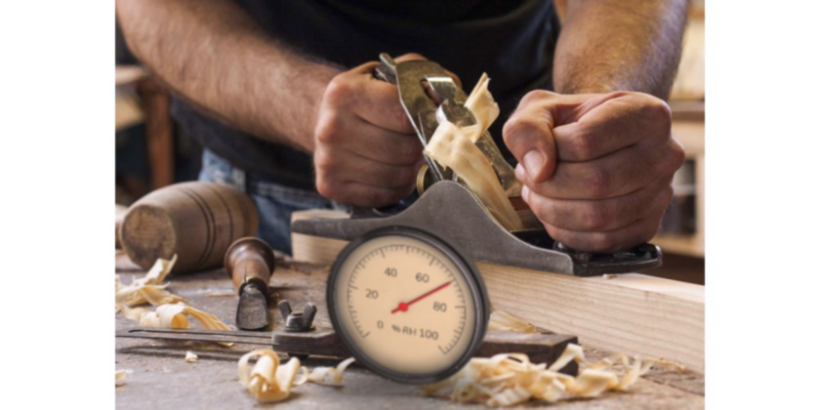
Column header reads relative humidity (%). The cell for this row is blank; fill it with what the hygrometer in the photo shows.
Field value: 70 %
